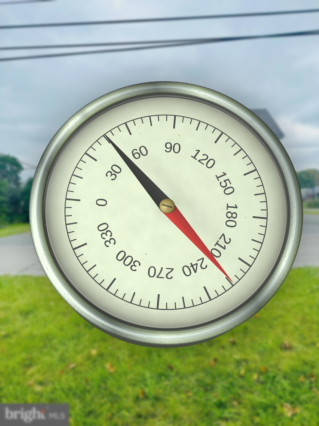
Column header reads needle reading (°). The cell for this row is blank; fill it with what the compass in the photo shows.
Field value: 225 °
